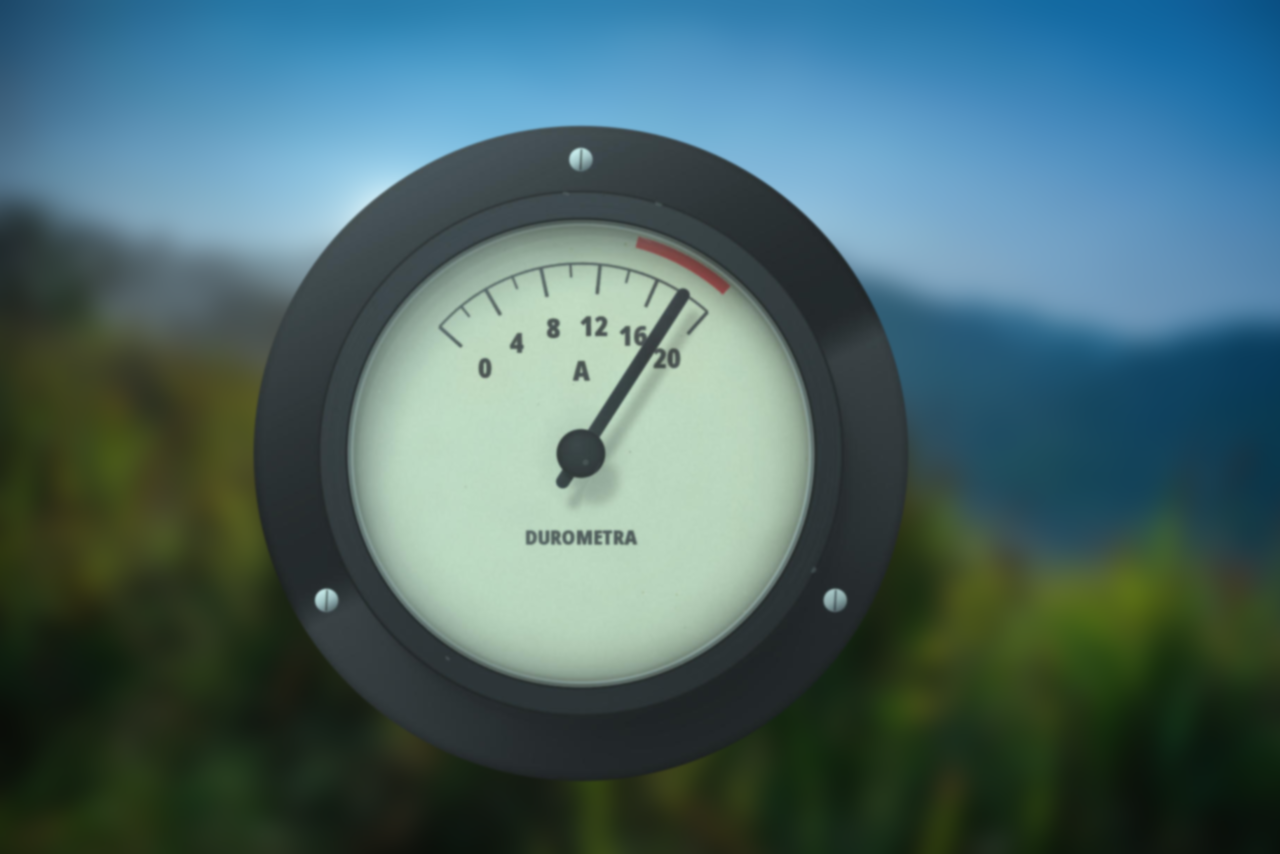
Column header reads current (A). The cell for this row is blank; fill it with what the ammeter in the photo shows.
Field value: 18 A
